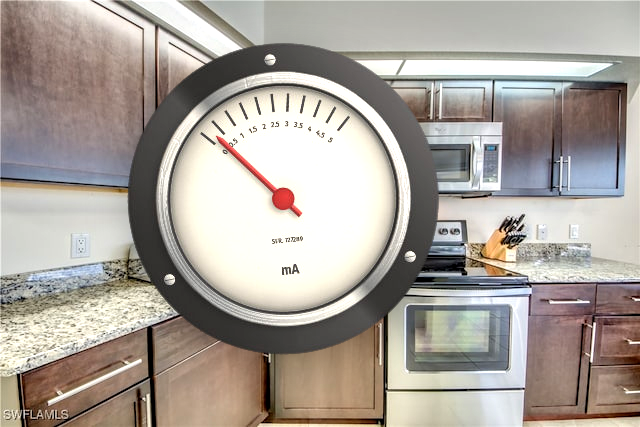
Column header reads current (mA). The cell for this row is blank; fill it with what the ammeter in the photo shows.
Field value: 0.25 mA
